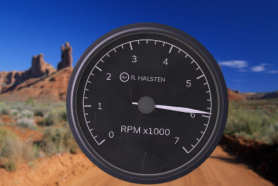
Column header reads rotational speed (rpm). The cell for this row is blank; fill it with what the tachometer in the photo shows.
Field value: 5900 rpm
